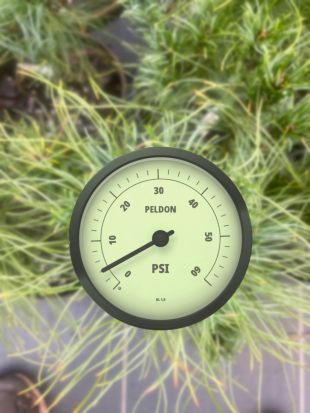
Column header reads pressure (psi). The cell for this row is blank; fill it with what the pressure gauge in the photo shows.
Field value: 4 psi
